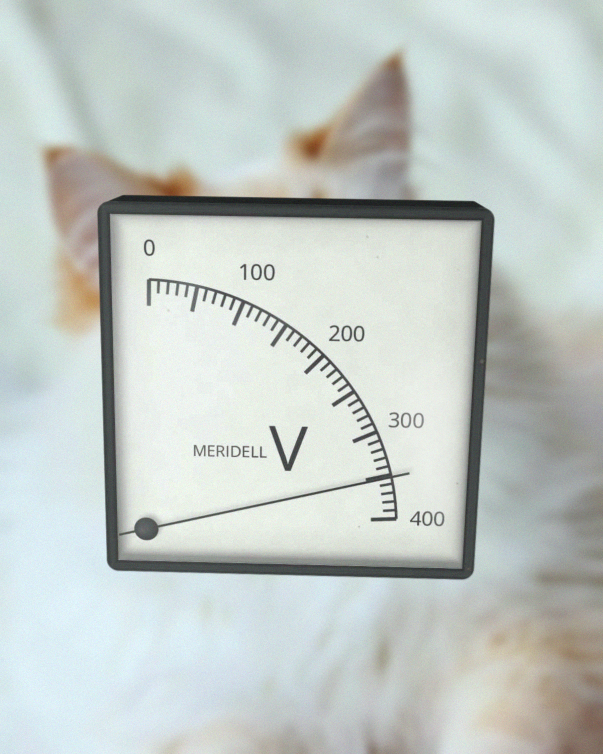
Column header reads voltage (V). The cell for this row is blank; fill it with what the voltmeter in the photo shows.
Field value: 350 V
